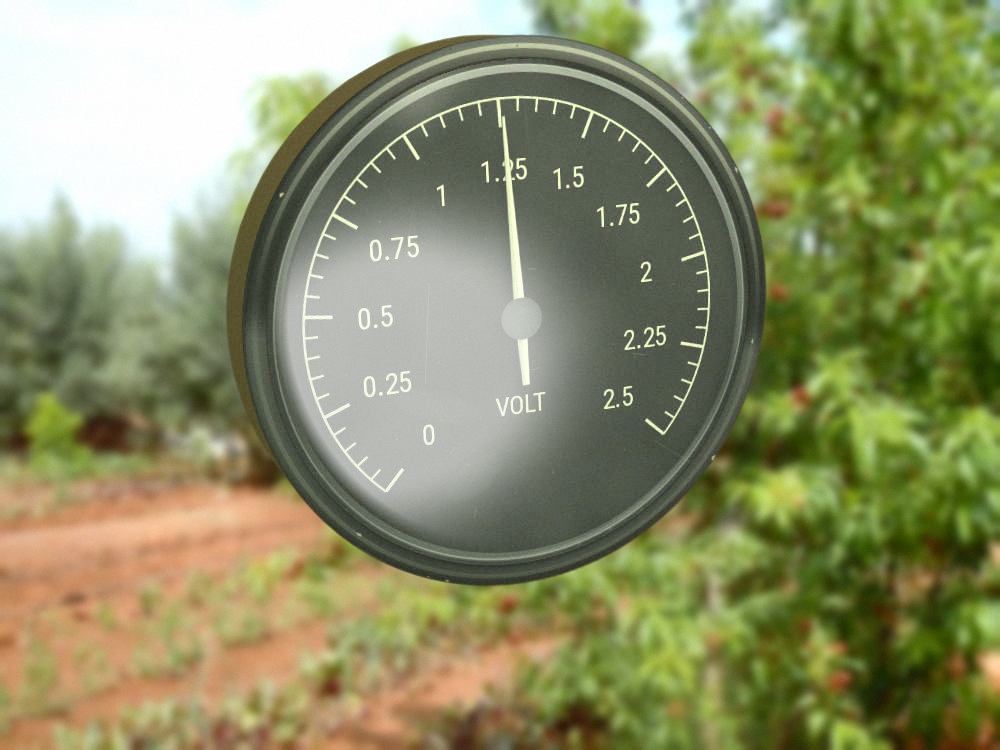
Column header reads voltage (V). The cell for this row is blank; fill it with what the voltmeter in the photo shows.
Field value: 1.25 V
